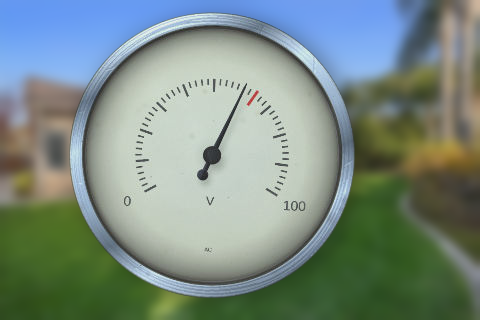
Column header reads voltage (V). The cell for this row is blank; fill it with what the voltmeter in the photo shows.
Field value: 60 V
